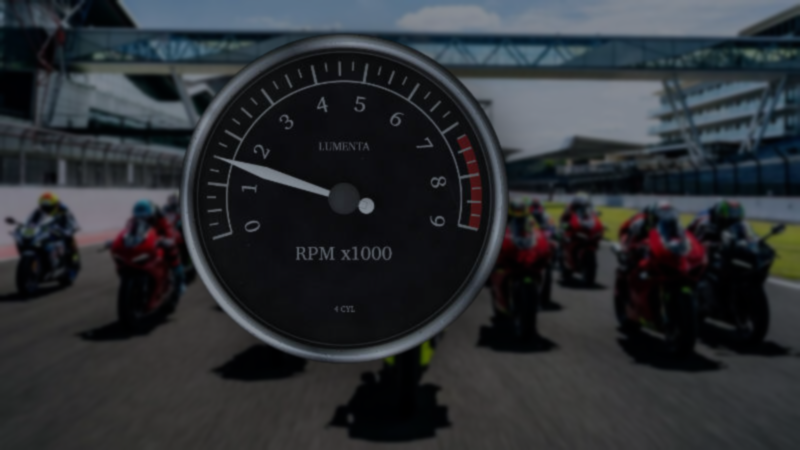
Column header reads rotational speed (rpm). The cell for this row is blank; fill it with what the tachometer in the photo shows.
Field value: 1500 rpm
